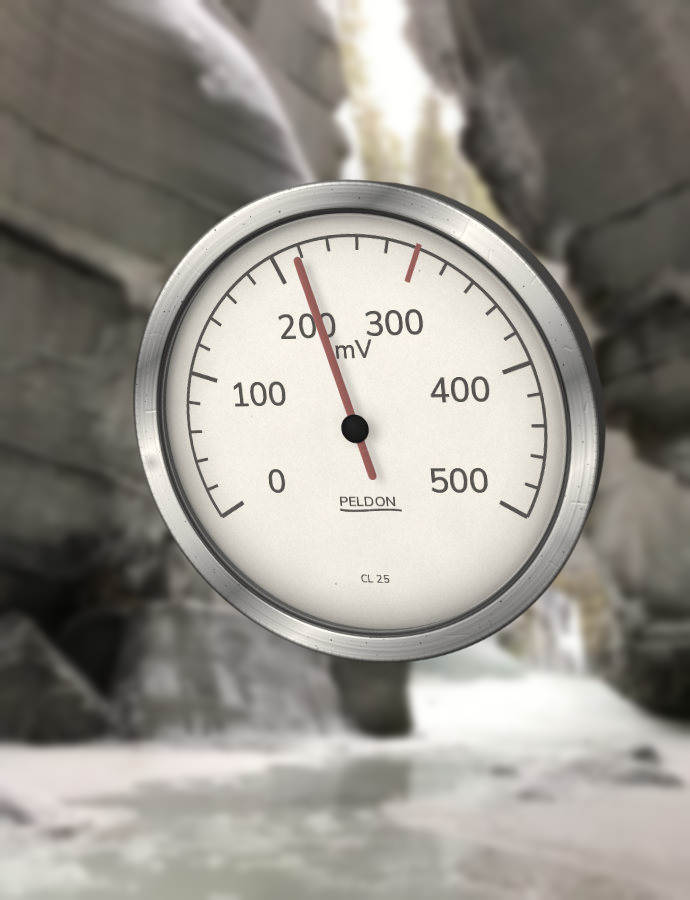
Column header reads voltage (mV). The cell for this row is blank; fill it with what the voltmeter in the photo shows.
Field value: 220 mV
